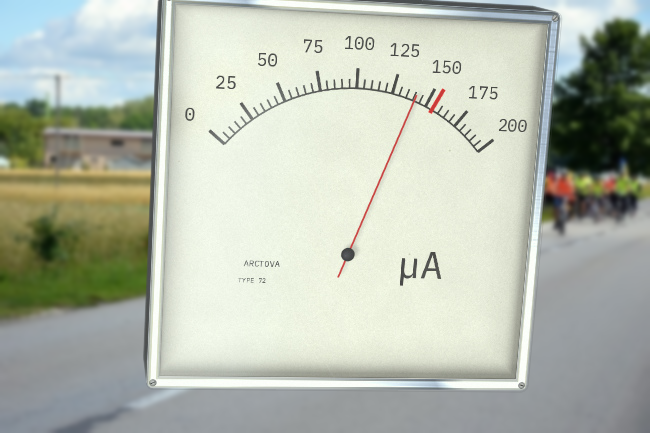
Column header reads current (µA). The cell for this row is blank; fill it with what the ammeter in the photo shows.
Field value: 140 µA
